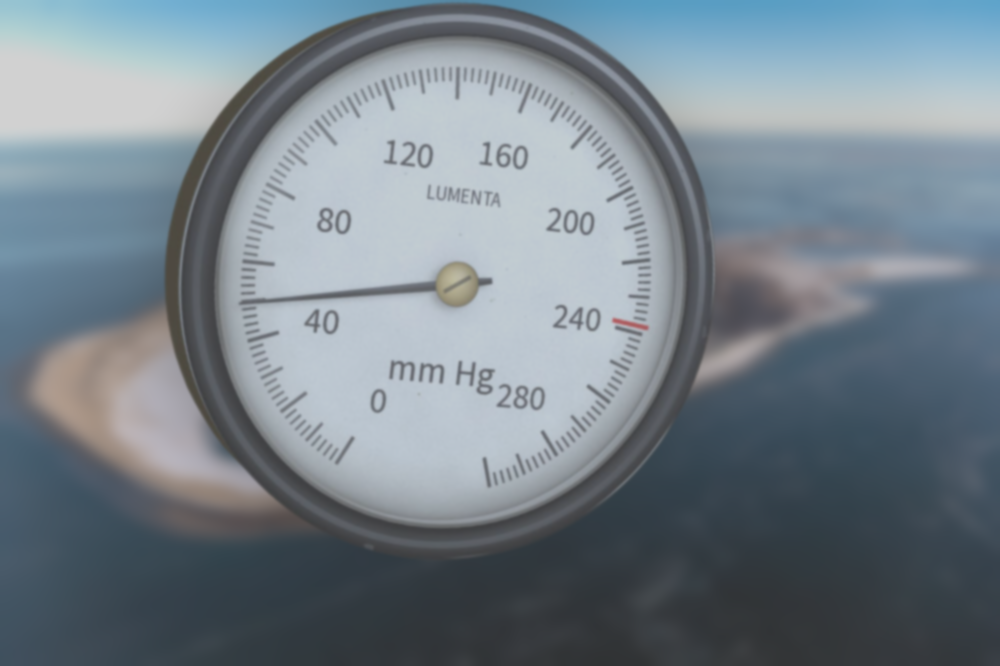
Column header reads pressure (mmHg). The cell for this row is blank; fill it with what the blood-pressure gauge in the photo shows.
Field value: 50 mmHg
